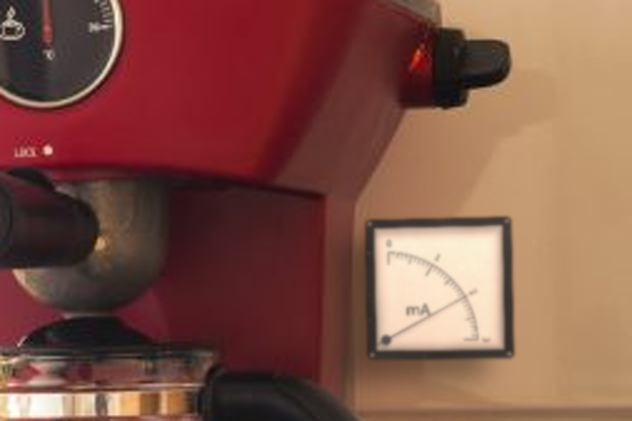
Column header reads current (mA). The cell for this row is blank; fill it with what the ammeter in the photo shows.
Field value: 2 mA
